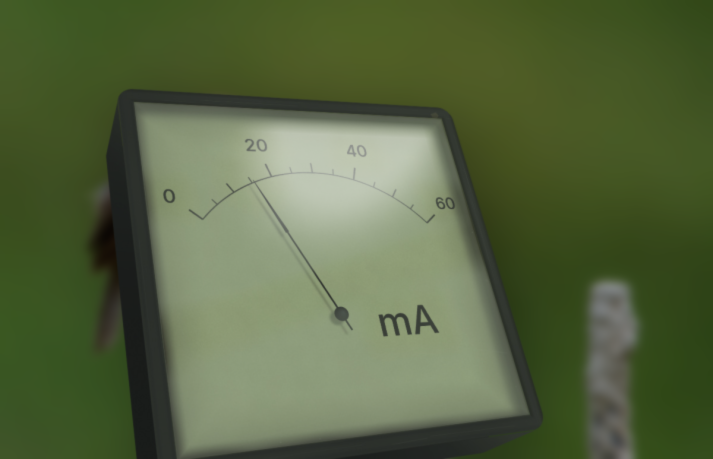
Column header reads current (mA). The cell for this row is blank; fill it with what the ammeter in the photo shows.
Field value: 15 mA
